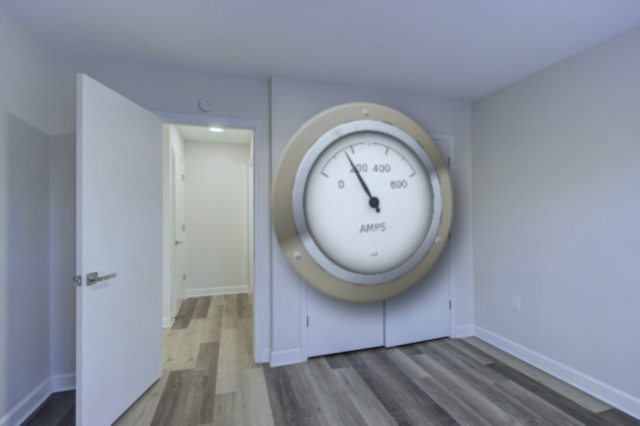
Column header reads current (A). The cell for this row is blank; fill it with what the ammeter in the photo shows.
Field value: 150 A
